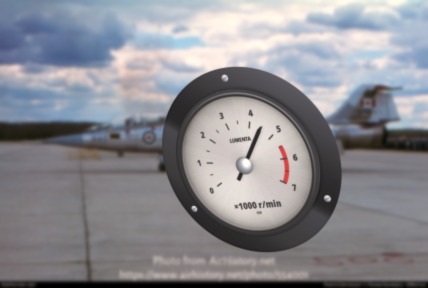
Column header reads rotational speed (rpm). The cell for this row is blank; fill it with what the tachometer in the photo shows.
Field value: 4500 rpm
